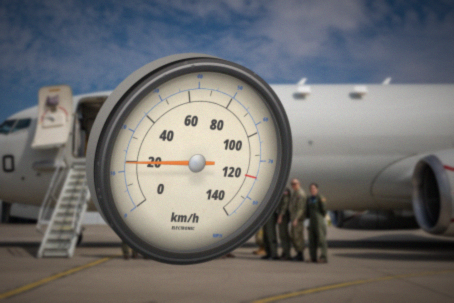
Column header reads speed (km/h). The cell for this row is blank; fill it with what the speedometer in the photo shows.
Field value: 20 km/h
